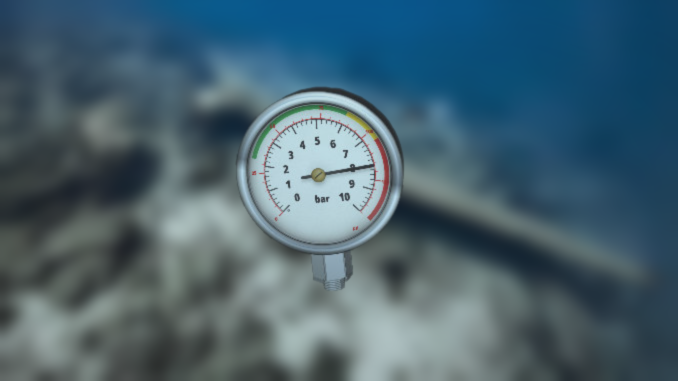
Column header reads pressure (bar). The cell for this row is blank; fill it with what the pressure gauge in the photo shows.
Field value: 8 bar
